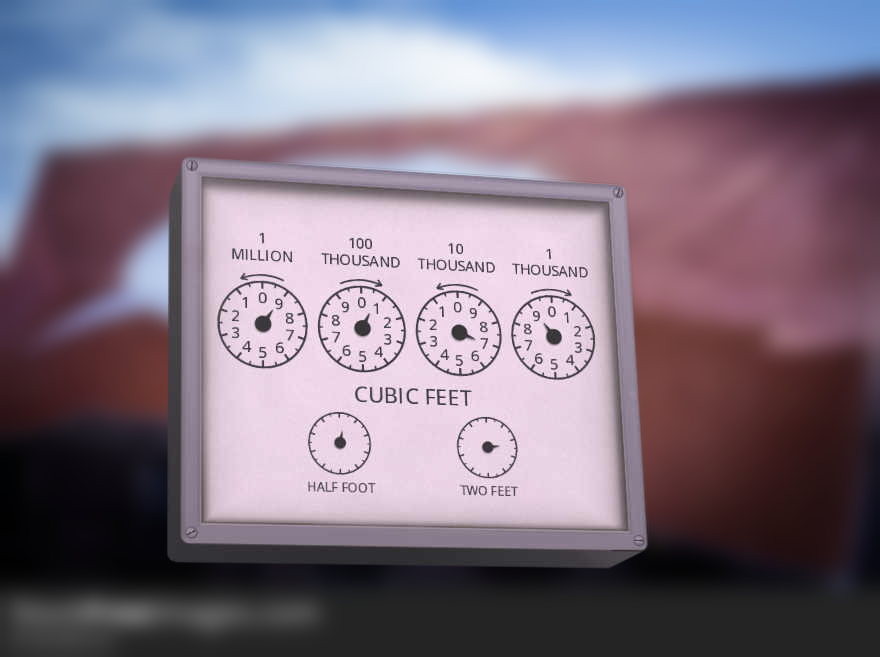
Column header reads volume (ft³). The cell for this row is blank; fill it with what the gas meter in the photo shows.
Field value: 906900 ft³
